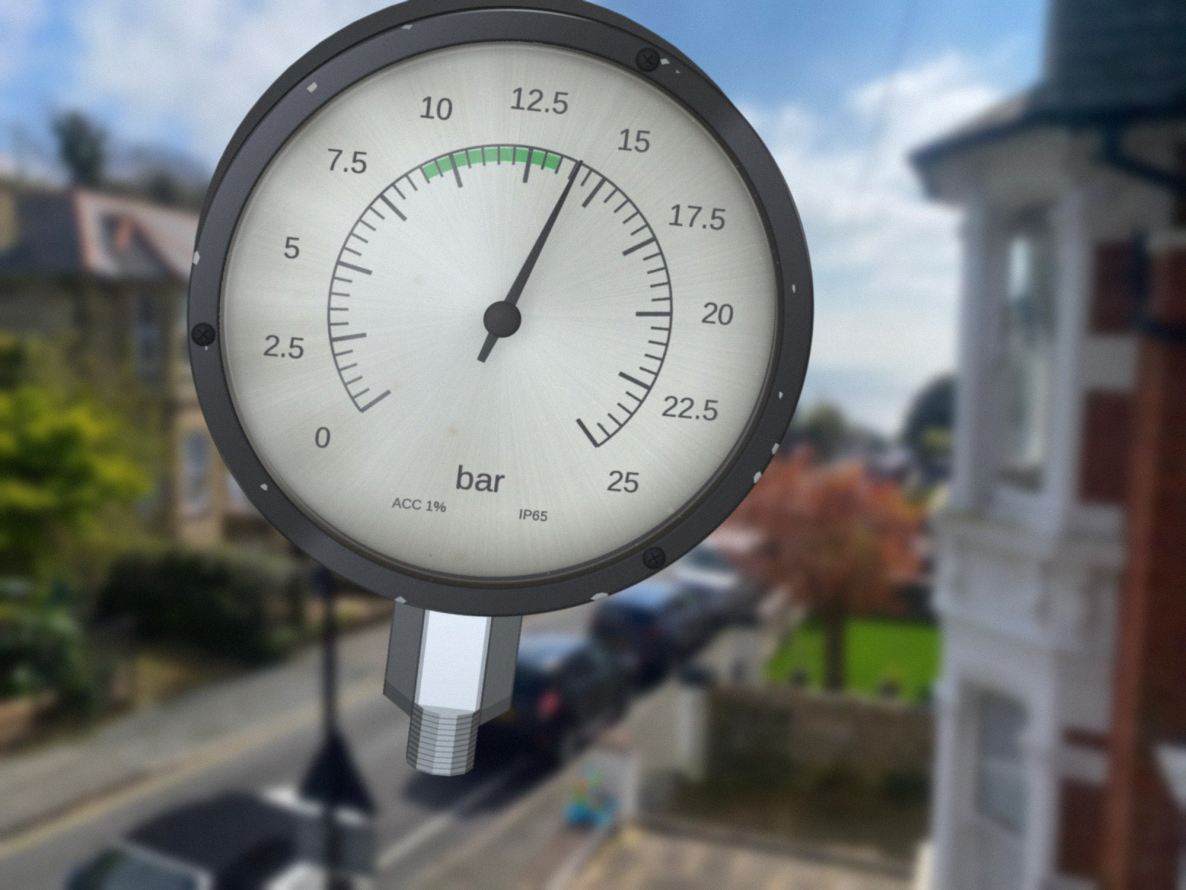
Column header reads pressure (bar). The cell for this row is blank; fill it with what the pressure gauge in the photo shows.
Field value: 14 bar
